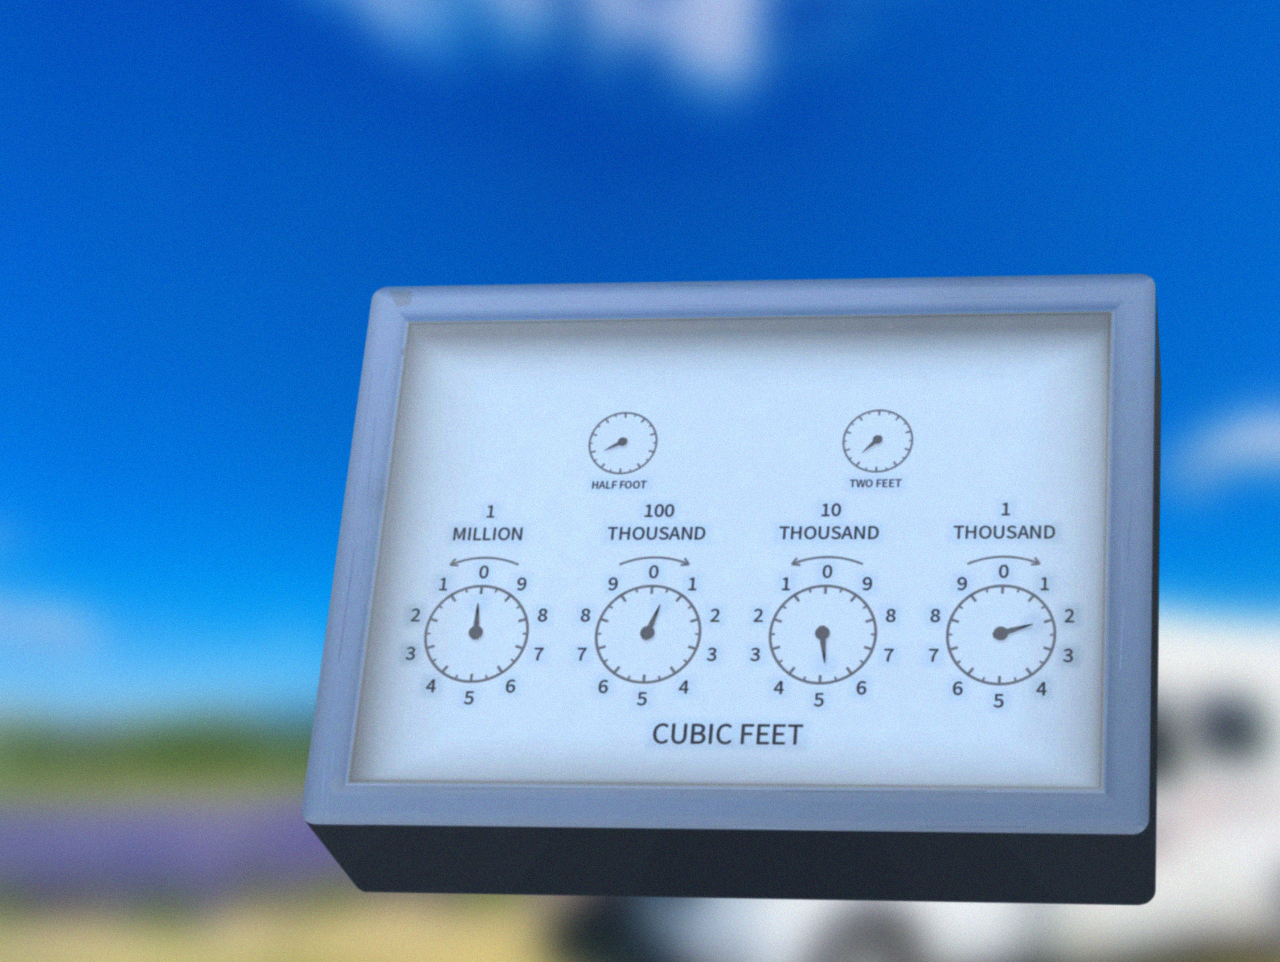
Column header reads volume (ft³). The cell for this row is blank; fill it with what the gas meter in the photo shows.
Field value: 5200 ft³
